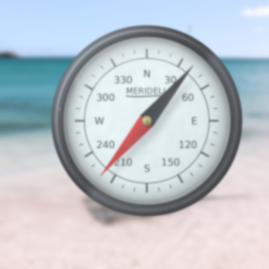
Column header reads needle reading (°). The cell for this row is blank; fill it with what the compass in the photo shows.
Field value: 220 °
